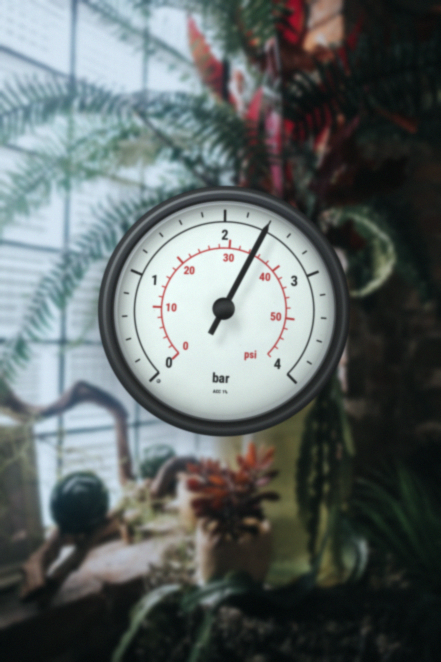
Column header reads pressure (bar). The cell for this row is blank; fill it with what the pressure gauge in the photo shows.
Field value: 2.4 bar
